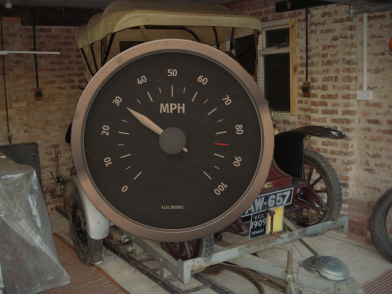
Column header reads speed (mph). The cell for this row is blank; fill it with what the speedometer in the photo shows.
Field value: 30 mph
